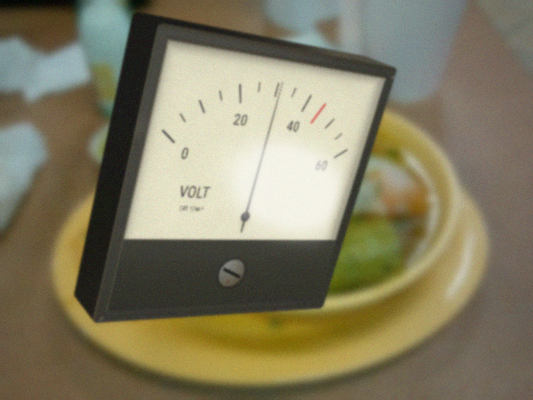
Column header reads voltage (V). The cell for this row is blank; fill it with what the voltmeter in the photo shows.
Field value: 30 V
